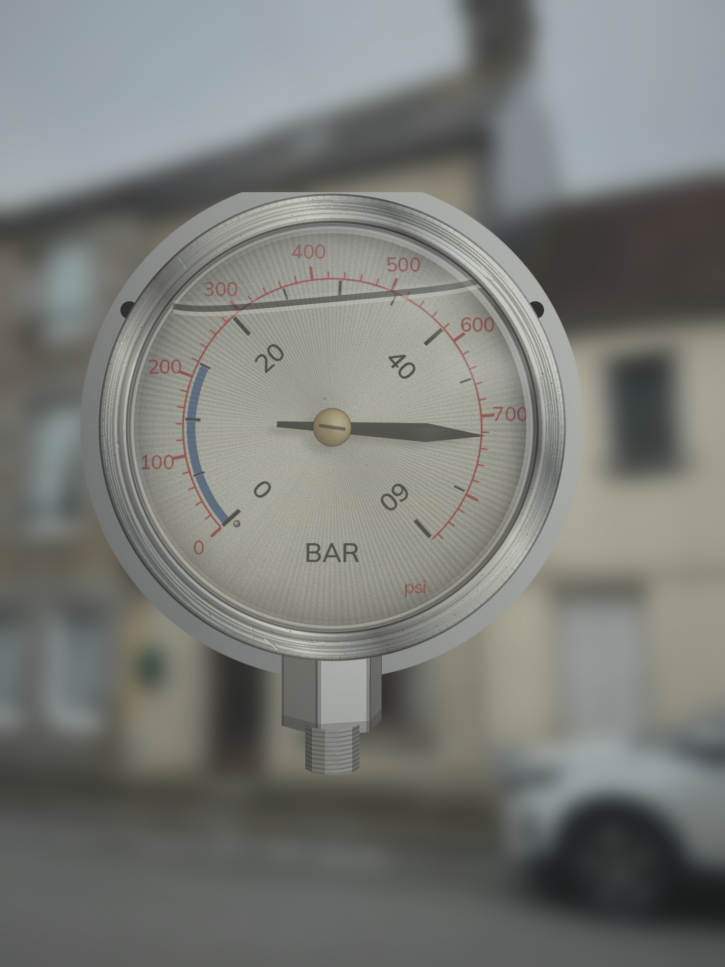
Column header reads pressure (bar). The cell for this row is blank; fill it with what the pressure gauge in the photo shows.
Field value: 50 bar
